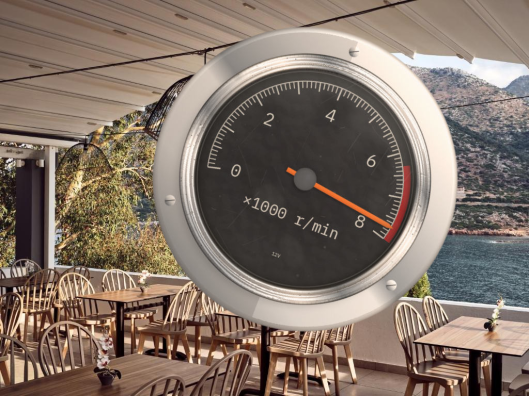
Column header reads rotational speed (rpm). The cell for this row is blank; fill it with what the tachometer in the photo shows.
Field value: 7700 rpm
